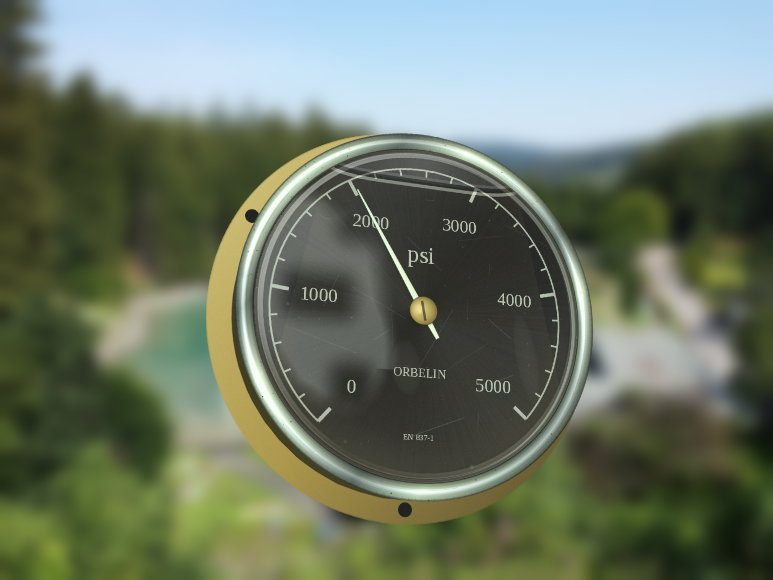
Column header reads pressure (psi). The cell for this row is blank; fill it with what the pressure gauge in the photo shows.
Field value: 2000 psi
